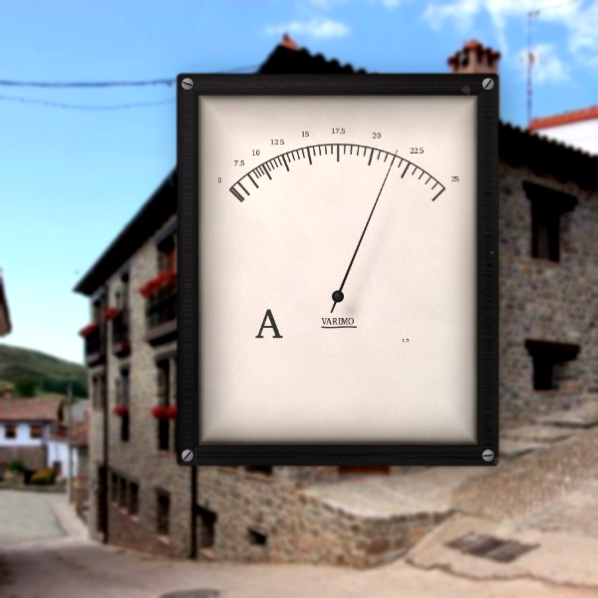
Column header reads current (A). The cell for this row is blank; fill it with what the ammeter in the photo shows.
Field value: 21.5 A
